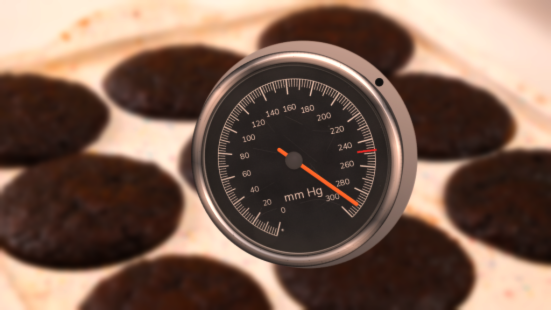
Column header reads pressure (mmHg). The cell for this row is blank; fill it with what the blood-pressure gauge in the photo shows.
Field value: 290 mmHg
